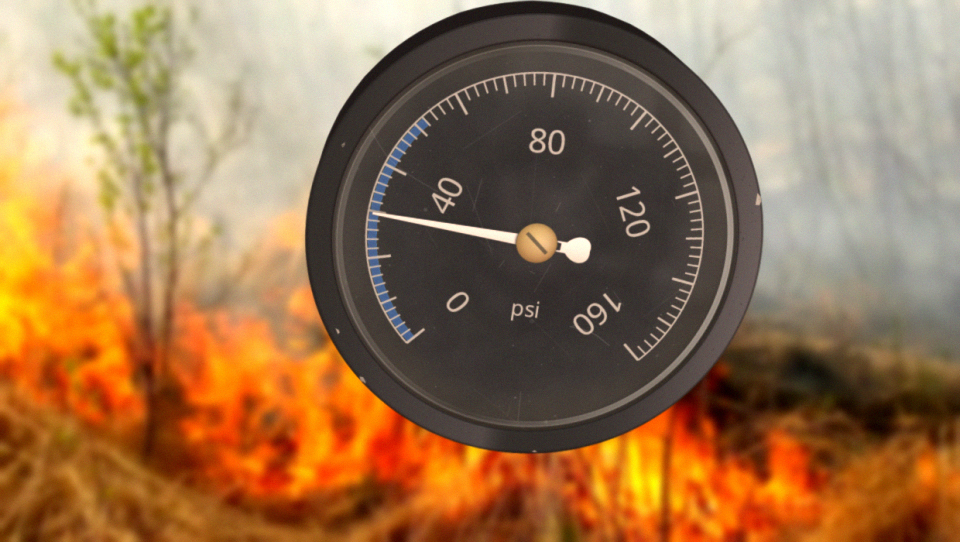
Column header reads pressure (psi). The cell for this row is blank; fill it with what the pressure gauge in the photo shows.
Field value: 30 psi
